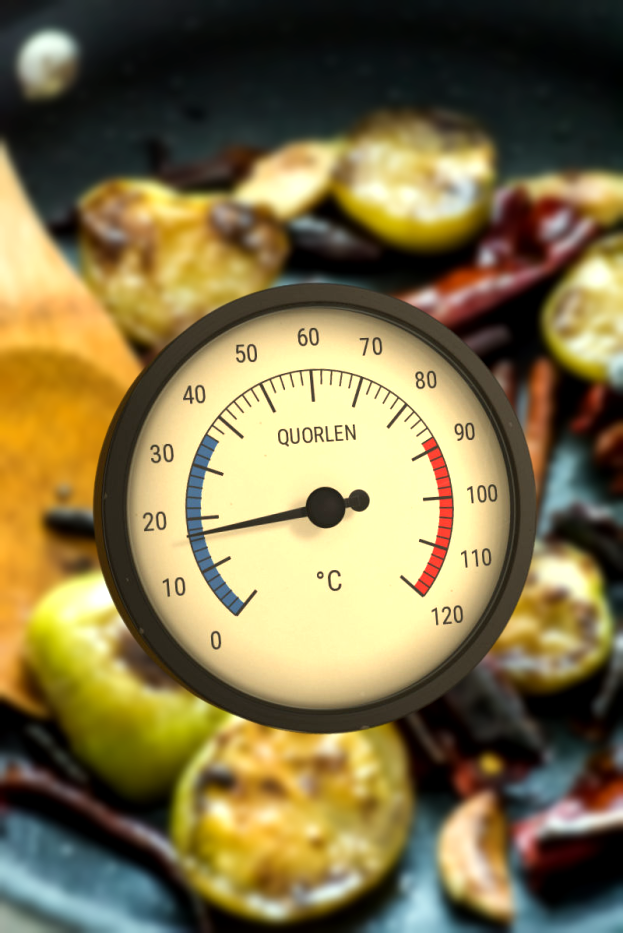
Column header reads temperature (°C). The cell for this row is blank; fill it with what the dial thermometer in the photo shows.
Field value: 17 °C
